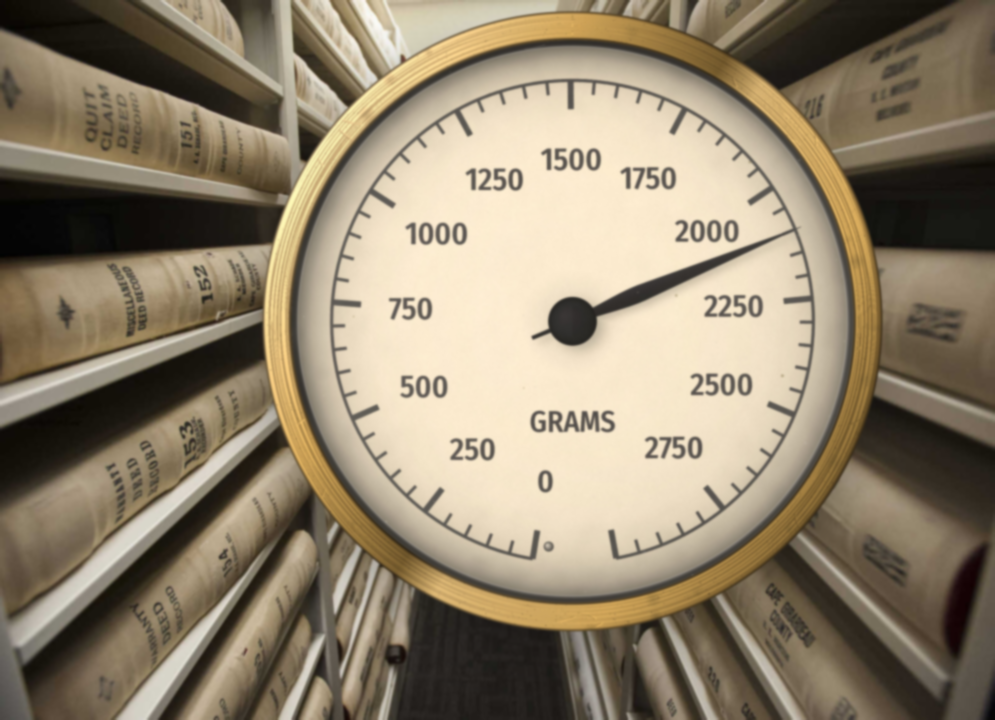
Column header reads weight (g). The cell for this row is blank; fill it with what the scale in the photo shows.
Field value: 2100 g
